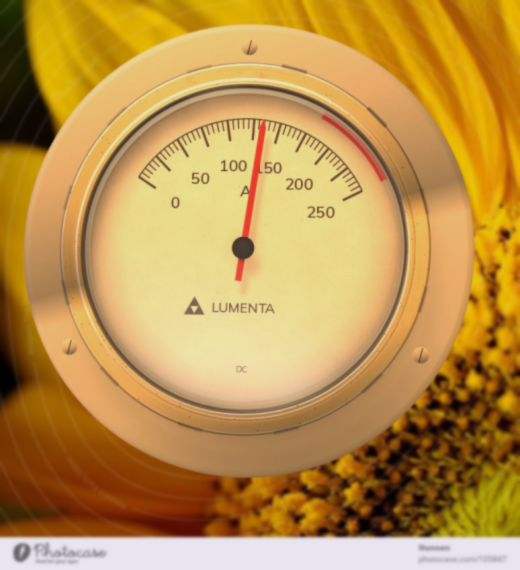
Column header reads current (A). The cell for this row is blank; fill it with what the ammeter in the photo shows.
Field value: 135 A
